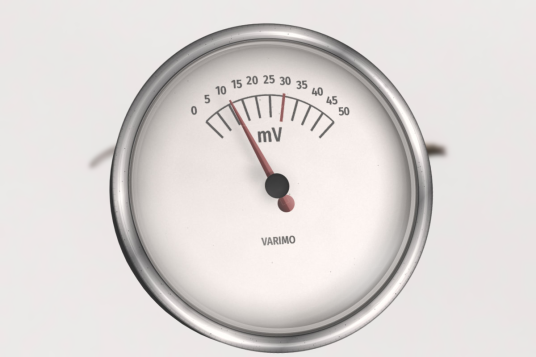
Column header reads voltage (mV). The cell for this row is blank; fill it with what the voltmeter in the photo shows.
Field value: 10 mV
